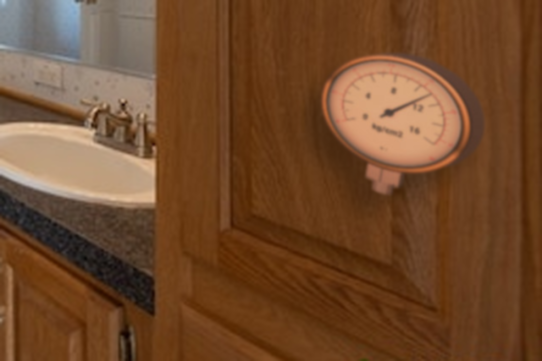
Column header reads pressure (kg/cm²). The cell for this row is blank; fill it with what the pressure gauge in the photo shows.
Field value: 11 kg/cm²
